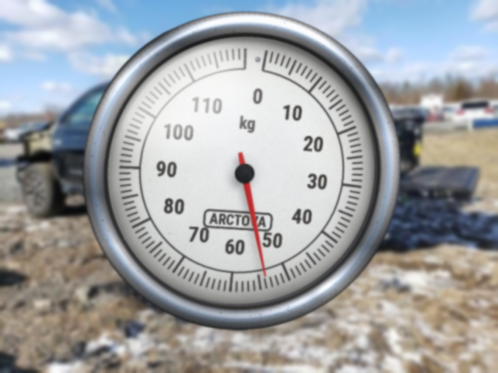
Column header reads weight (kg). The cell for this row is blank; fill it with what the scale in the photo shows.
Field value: 54 kg
